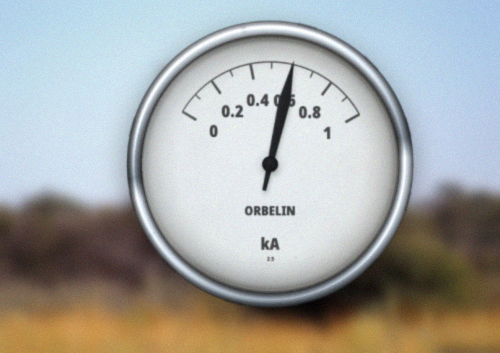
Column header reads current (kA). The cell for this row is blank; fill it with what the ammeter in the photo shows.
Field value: 0.6 kA
